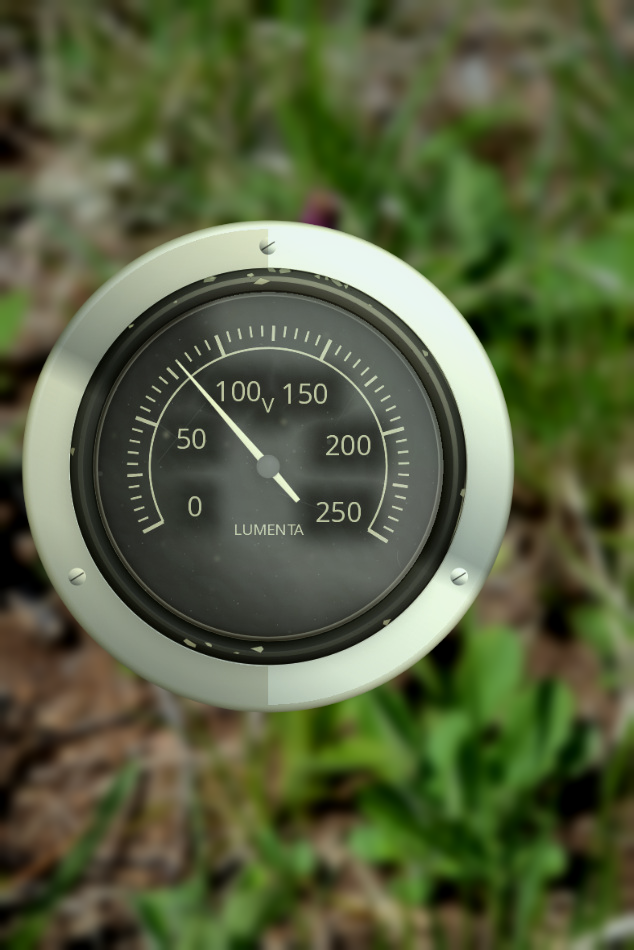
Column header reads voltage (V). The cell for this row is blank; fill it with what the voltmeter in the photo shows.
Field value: 80 V
